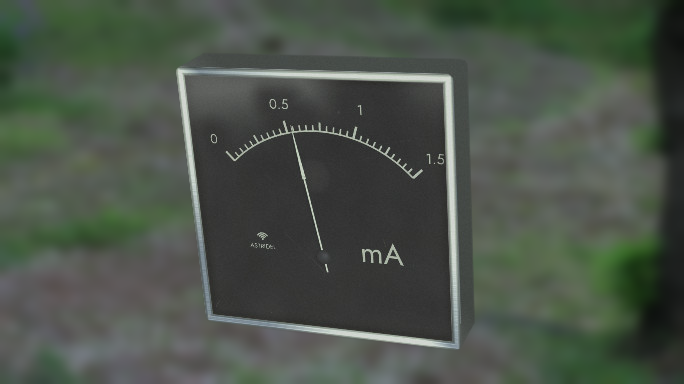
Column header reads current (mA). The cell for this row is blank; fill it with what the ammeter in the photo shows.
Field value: 0.55 mA
